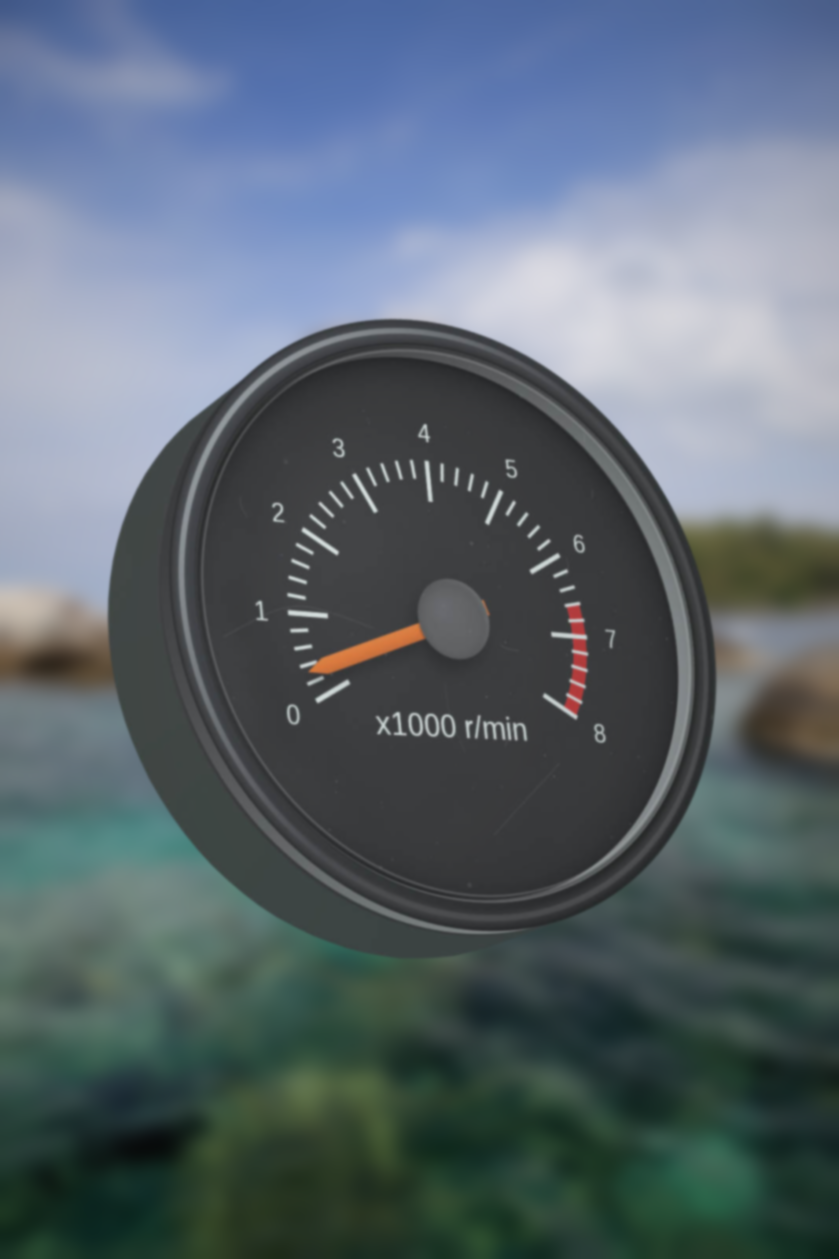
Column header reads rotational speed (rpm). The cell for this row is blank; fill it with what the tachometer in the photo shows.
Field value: 300 rpm
